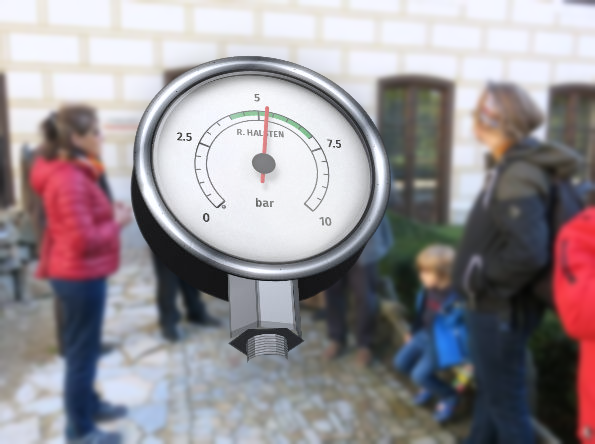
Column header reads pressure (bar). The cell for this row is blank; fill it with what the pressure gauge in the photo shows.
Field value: 5.25 bar
